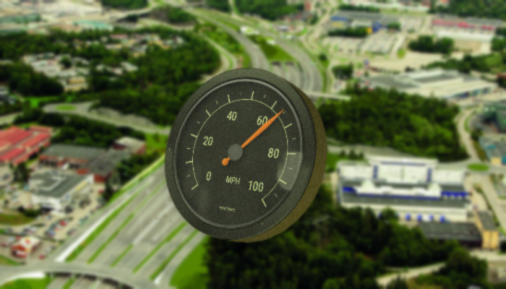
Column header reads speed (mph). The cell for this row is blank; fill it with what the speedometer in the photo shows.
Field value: 65 mph
